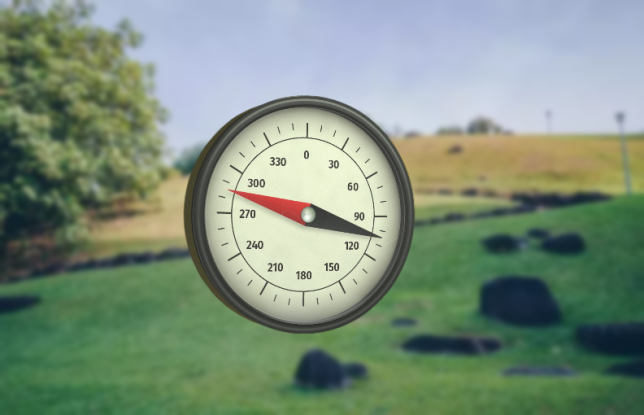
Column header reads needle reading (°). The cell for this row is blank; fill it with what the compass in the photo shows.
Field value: 285 °
